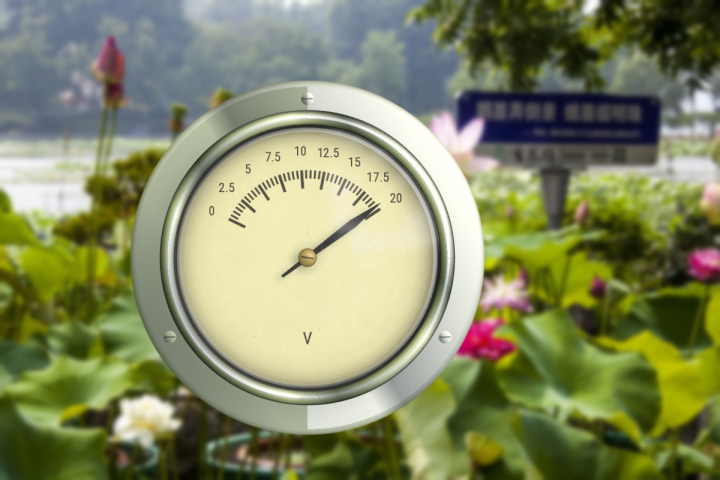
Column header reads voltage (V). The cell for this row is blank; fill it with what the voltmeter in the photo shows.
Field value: 19.5 V
